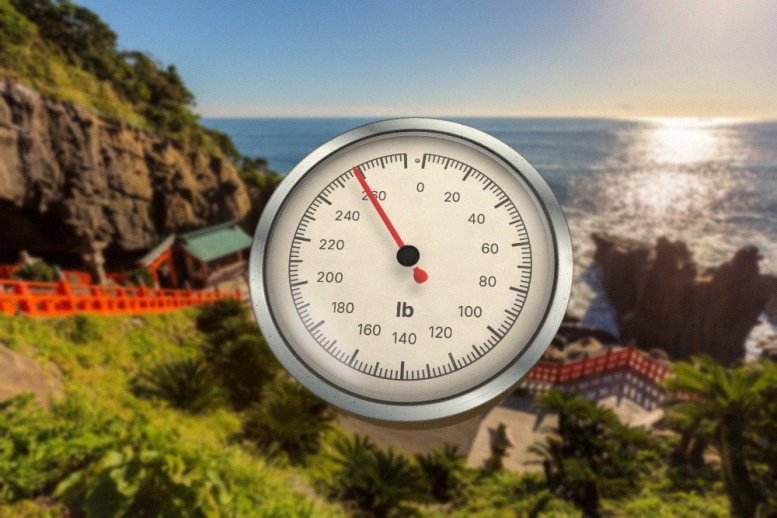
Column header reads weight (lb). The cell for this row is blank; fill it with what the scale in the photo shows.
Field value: 258 lb
